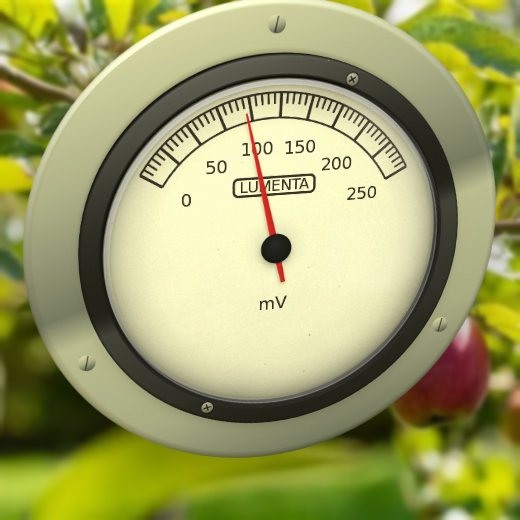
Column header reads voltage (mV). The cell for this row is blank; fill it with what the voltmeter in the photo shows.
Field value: 95 mV
